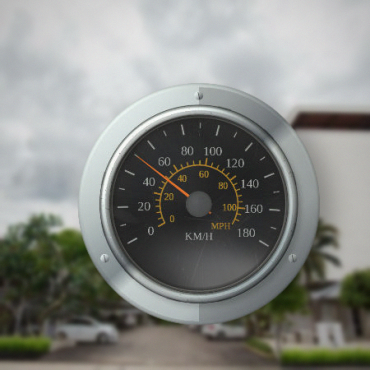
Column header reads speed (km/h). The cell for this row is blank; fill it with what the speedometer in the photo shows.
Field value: 50 km/h
